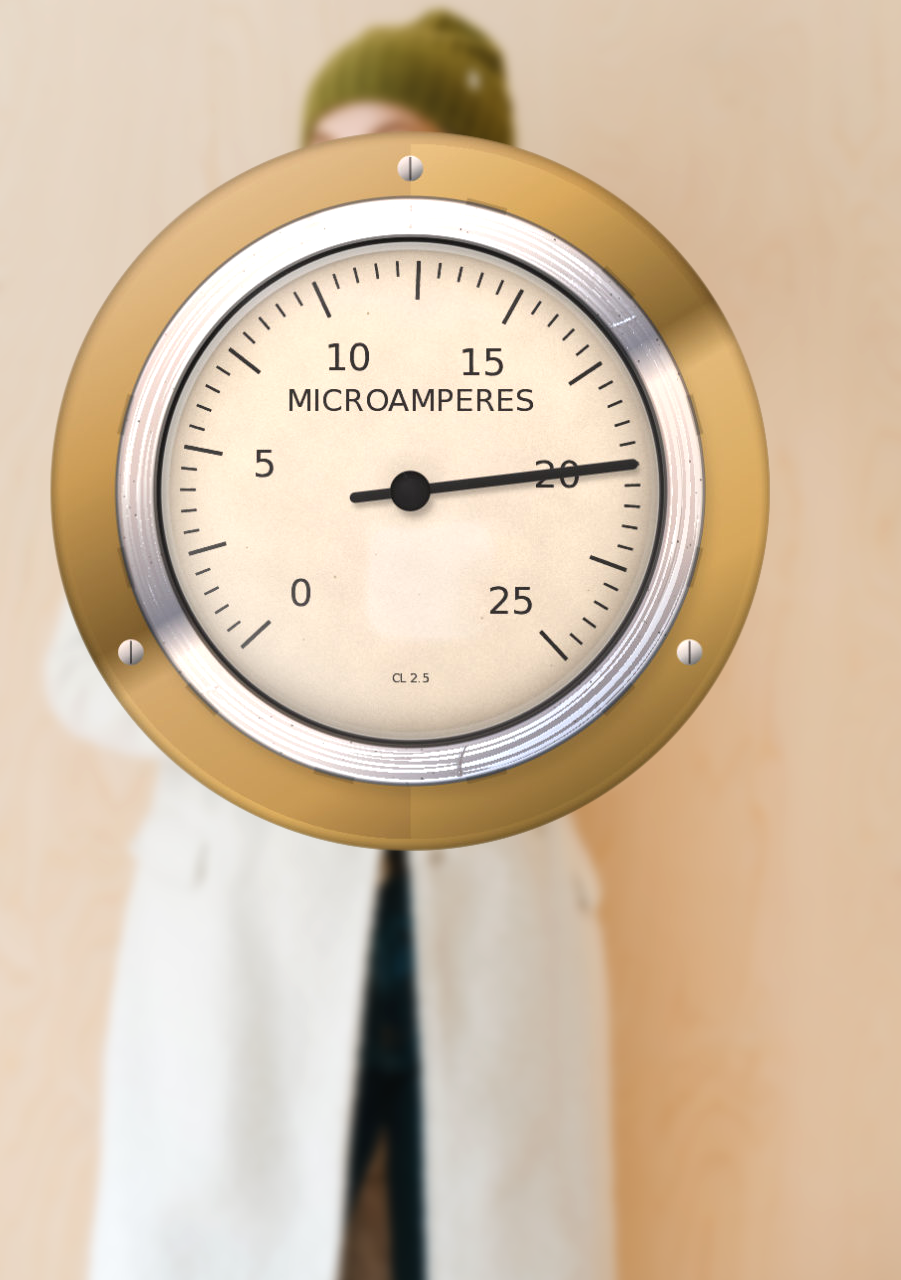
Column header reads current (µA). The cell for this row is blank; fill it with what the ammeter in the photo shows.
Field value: 20 µA
